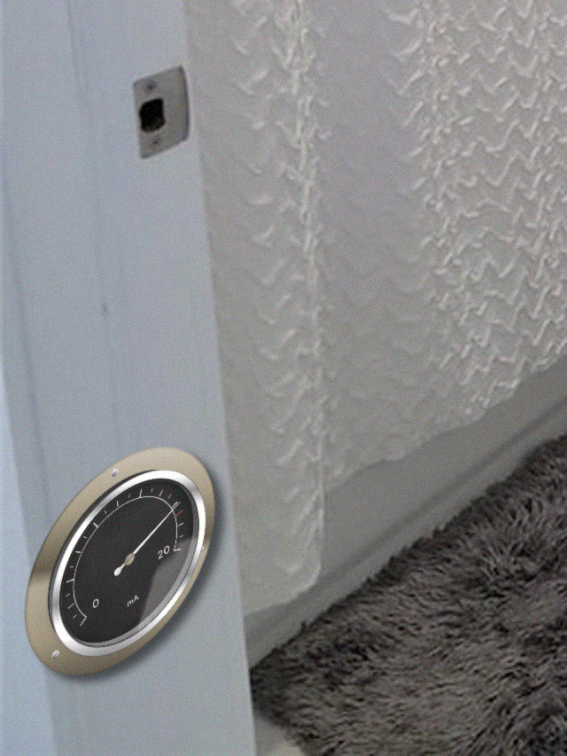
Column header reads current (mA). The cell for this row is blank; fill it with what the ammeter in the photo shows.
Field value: 16 mA
